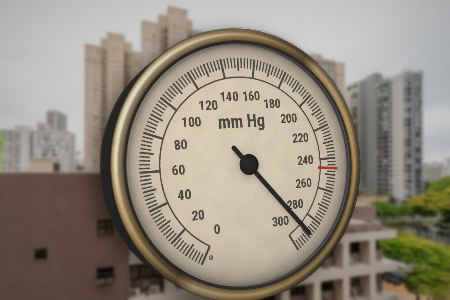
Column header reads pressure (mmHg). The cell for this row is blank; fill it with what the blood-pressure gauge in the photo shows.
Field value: 290 mmHg
